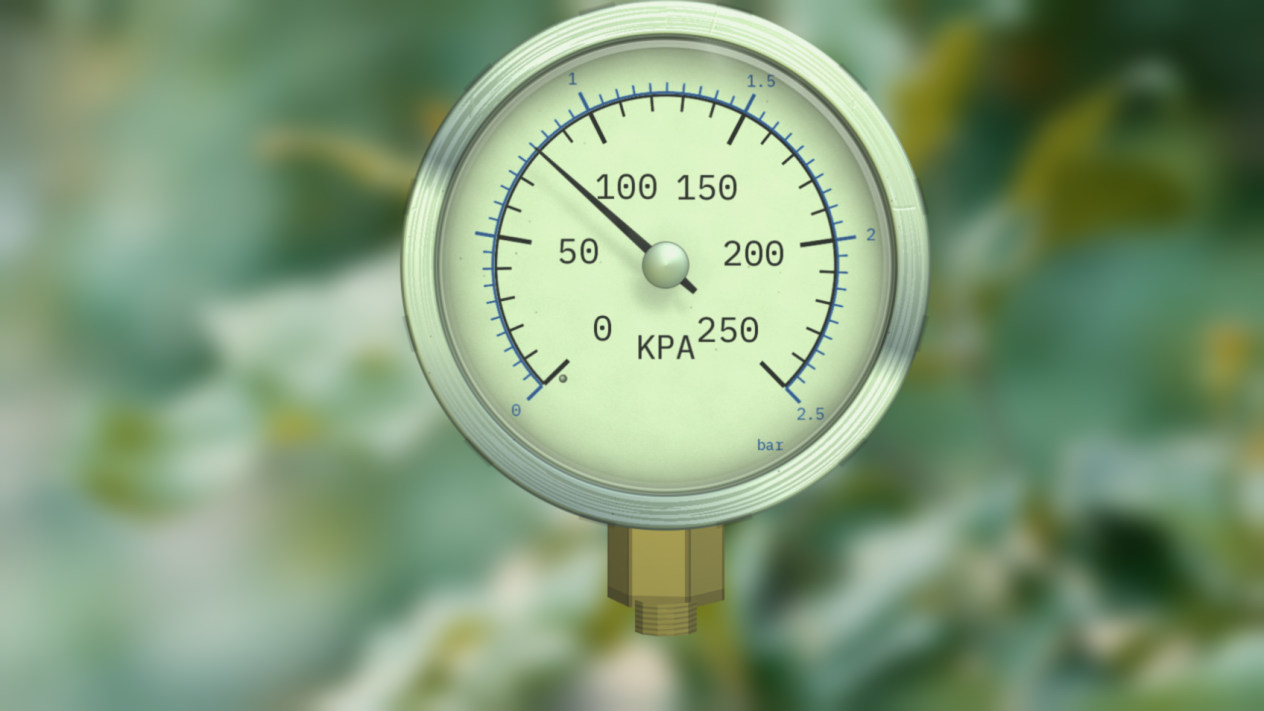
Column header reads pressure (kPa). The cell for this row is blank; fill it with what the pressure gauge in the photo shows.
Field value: 80 kPa
